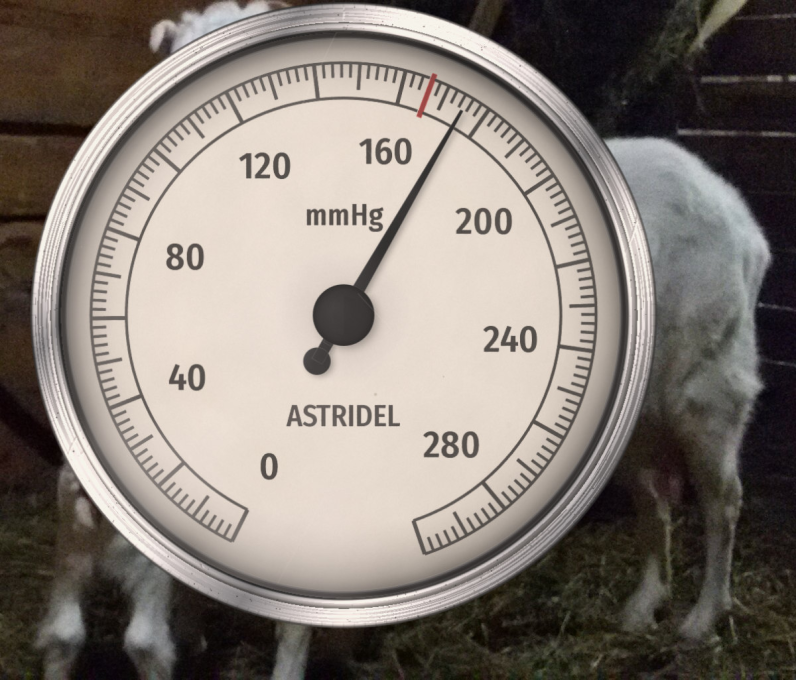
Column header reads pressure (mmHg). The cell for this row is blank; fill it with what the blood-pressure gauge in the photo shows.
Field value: 175 mmHg
